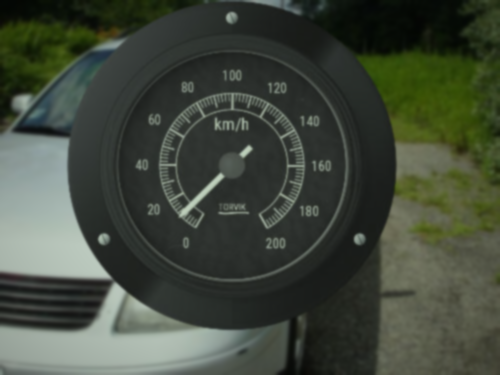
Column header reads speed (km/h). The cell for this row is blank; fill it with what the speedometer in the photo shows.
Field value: 10 km/h
